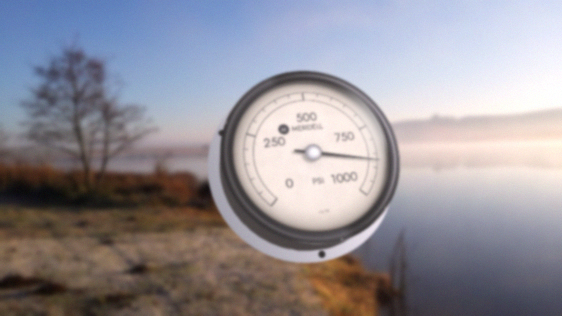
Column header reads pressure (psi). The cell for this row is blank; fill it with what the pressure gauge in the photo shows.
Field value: 875 psi
